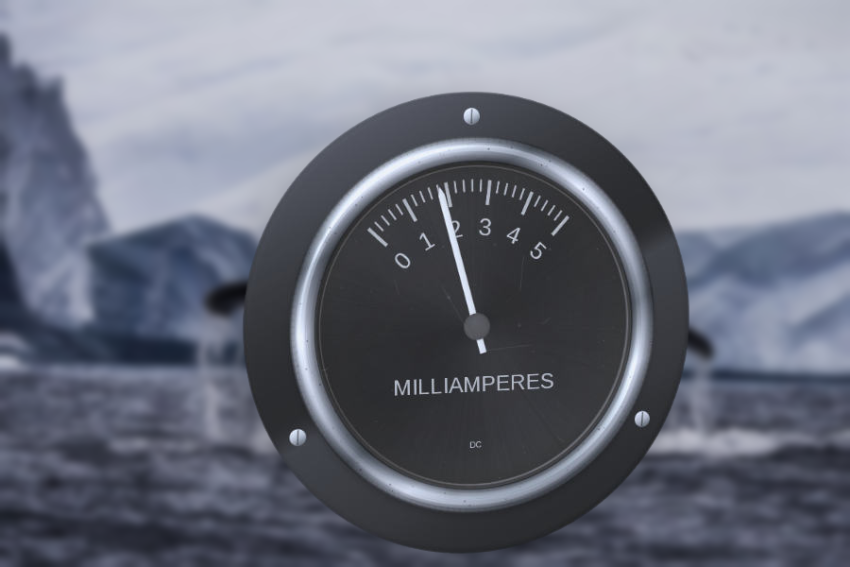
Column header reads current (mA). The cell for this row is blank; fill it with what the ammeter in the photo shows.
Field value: 1.8 mA
